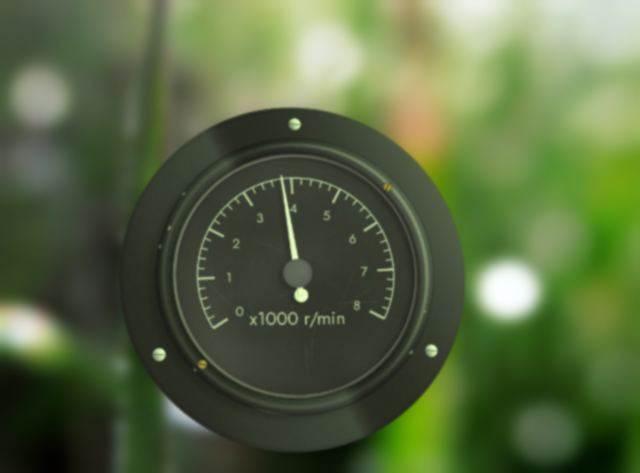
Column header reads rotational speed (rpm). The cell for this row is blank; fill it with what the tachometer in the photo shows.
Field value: 3800 rpm
